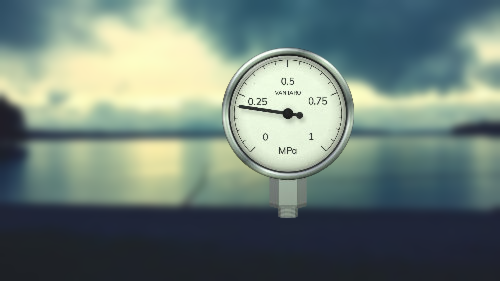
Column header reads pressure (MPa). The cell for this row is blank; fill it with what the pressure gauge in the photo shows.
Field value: 0.2 MPa
